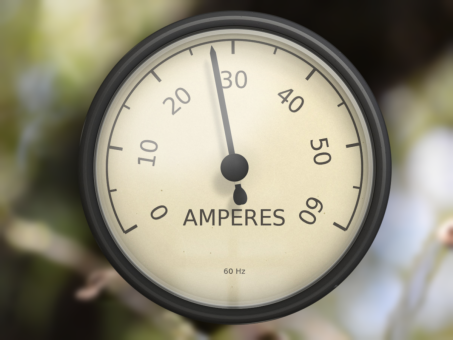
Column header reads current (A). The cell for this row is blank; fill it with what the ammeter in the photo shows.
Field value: 27.5 A
